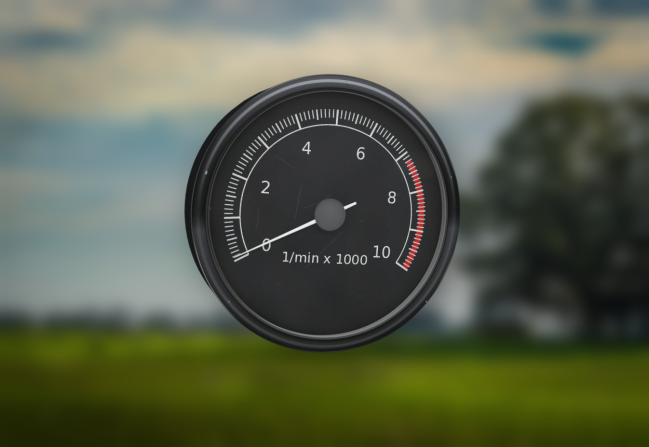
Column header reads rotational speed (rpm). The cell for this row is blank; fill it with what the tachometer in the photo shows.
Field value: 100 rpm
